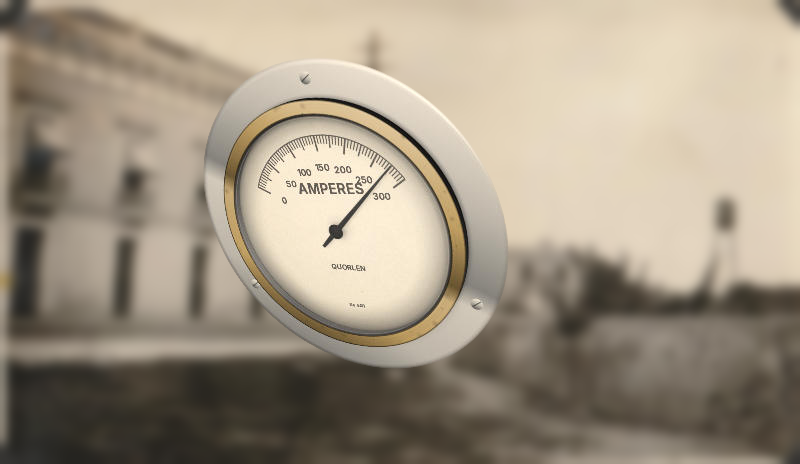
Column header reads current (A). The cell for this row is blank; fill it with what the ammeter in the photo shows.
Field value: 275 A
